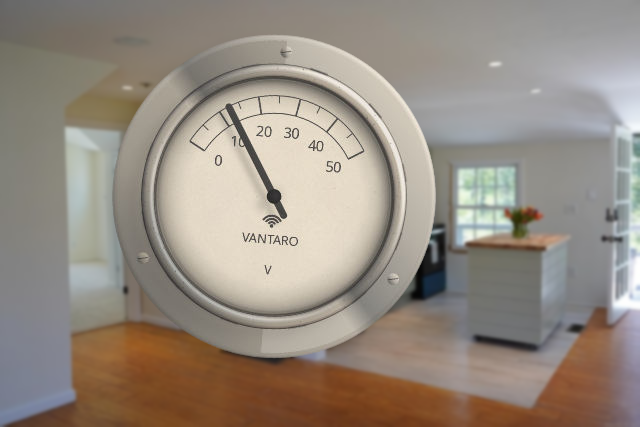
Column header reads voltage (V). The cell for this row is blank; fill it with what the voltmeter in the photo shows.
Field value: 12.5 V
